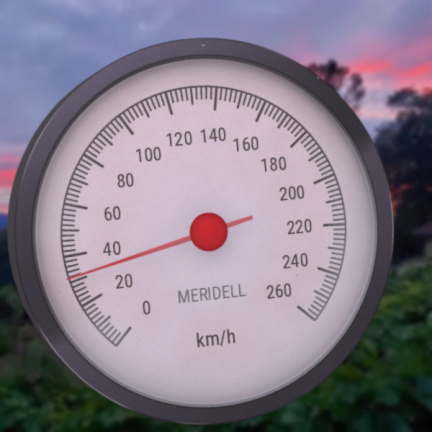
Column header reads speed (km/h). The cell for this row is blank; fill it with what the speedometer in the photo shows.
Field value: 32 km/h
